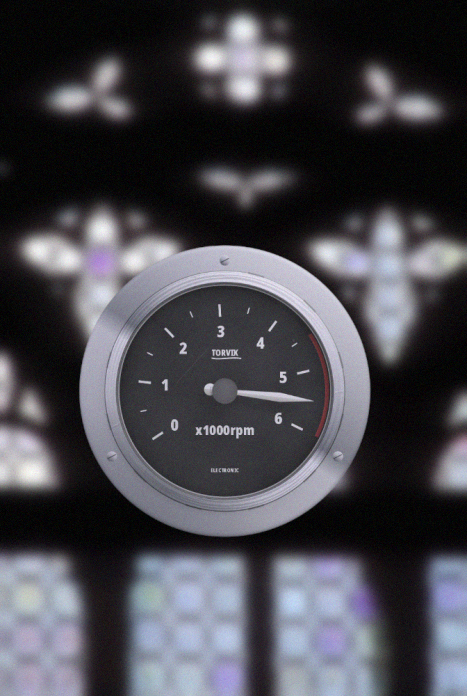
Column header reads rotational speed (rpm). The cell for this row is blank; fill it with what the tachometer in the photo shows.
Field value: 5500 rpm
